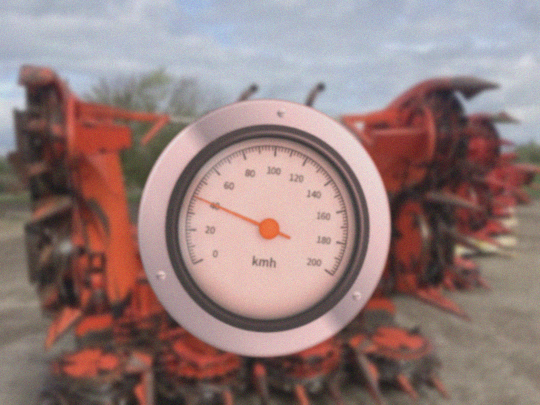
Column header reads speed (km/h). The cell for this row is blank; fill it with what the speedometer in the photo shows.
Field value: 40 km/h
